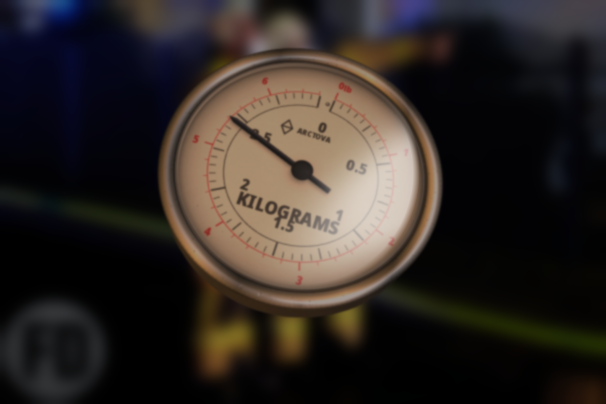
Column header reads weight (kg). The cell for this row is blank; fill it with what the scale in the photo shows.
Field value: 2.45 kg
